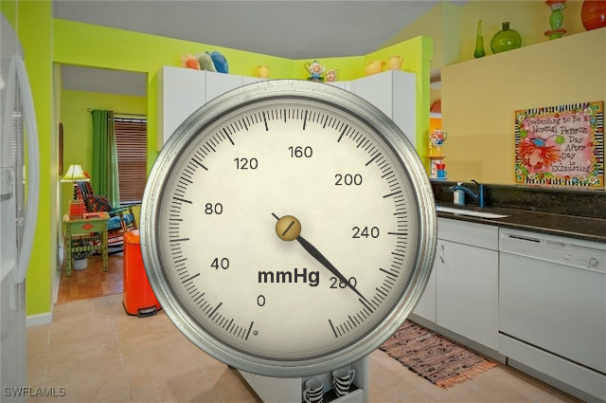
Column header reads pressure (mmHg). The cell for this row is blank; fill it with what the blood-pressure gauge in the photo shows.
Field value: 278 mmHg
